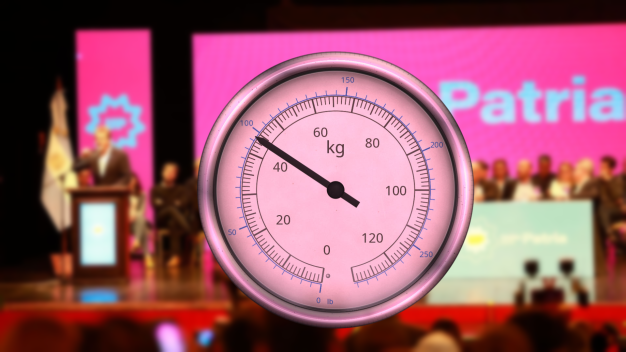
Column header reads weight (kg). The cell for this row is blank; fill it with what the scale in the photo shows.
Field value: 44 kg
